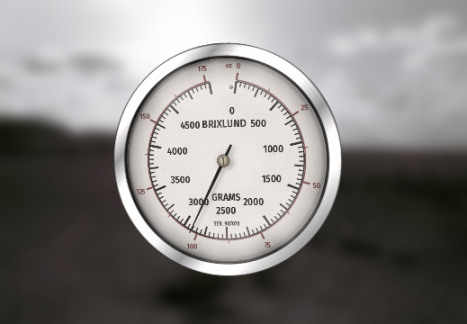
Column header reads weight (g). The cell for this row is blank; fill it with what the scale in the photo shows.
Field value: 2900 g
